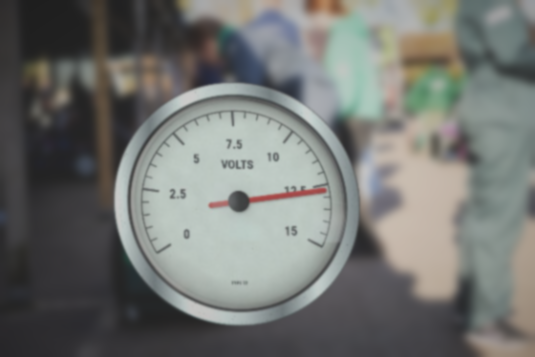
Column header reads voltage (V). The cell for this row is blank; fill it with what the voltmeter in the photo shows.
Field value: 12.75 V
